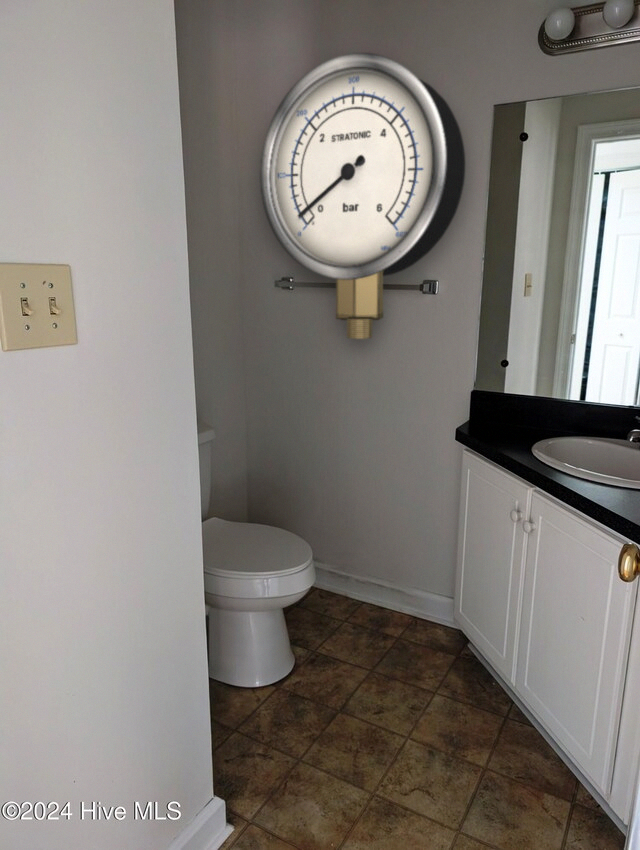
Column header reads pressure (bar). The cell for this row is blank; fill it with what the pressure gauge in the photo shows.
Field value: 0.2 bar
